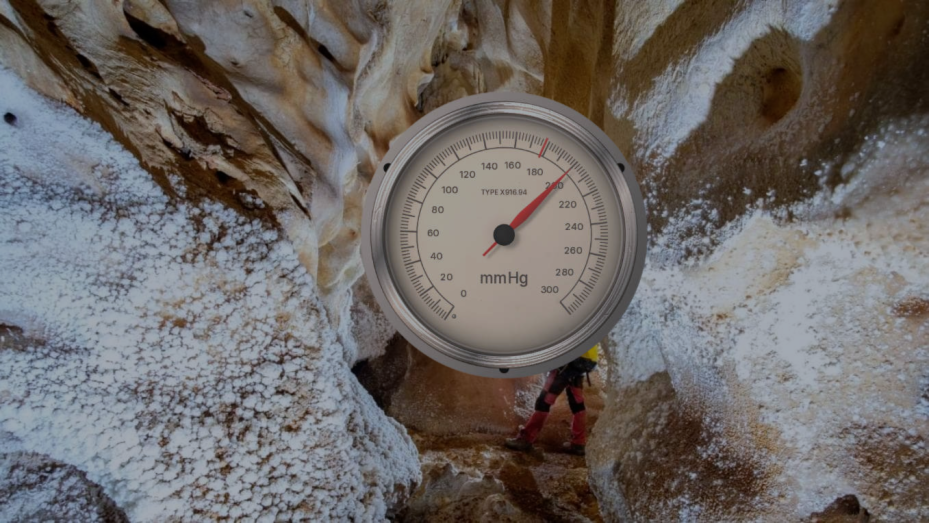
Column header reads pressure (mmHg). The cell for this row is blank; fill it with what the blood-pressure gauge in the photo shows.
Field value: 200 mmHg
